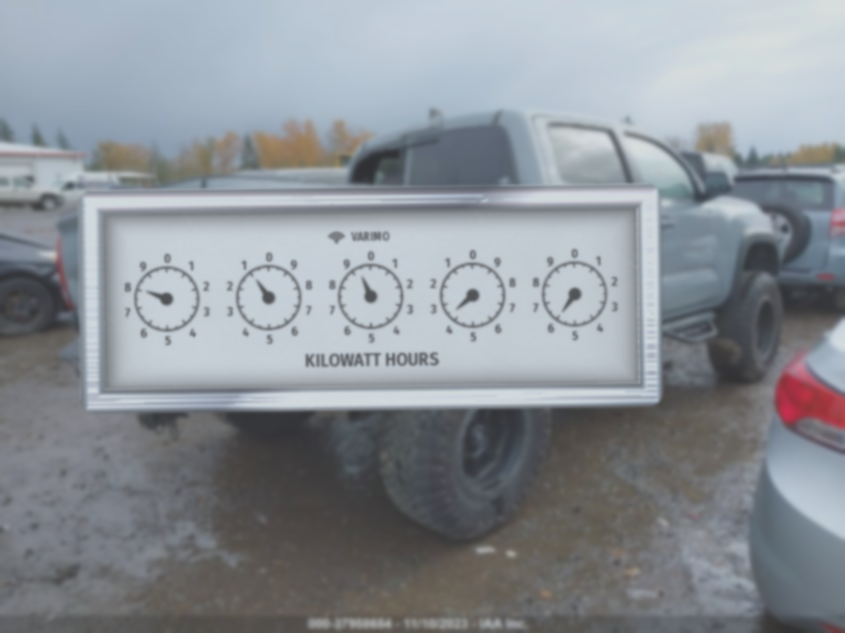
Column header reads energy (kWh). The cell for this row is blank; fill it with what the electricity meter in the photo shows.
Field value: 80936 kWh
